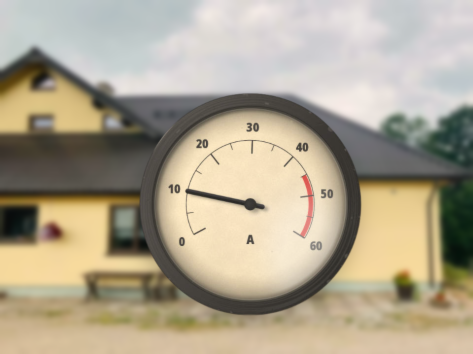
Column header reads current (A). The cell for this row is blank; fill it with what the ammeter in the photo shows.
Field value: 10 A
